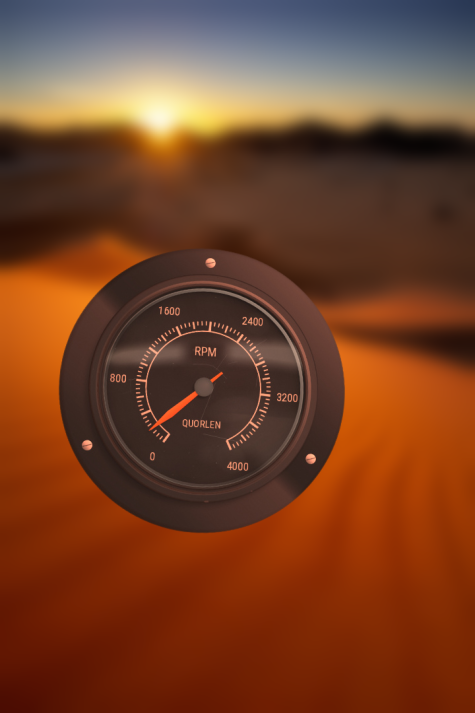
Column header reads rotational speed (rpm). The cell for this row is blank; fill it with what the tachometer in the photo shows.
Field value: 200 rpm
